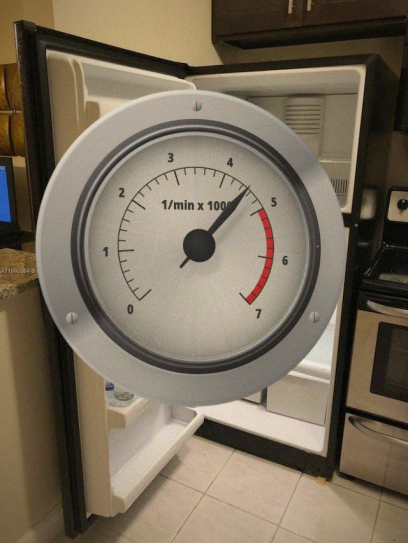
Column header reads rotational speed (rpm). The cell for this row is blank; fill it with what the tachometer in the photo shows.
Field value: 4500 rpm
